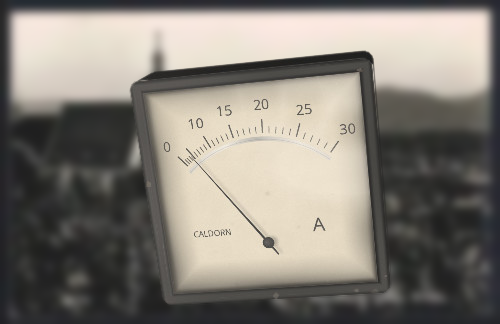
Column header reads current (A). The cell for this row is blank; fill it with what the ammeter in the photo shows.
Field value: 5 A
